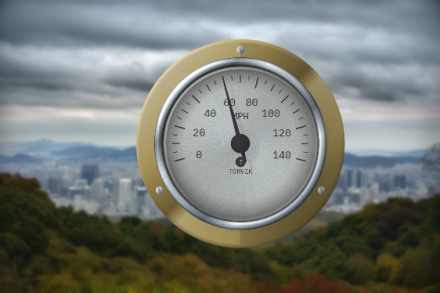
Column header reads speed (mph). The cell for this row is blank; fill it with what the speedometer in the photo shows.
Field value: 60 mph
